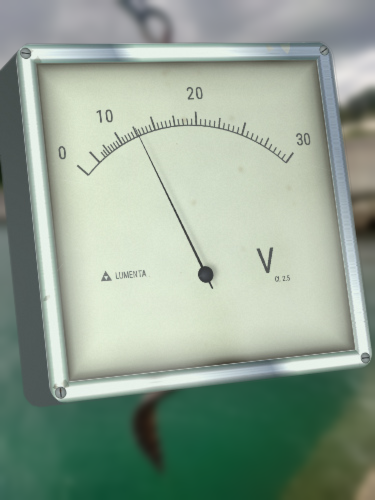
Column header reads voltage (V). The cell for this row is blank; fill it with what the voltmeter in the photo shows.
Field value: 12.5 V
